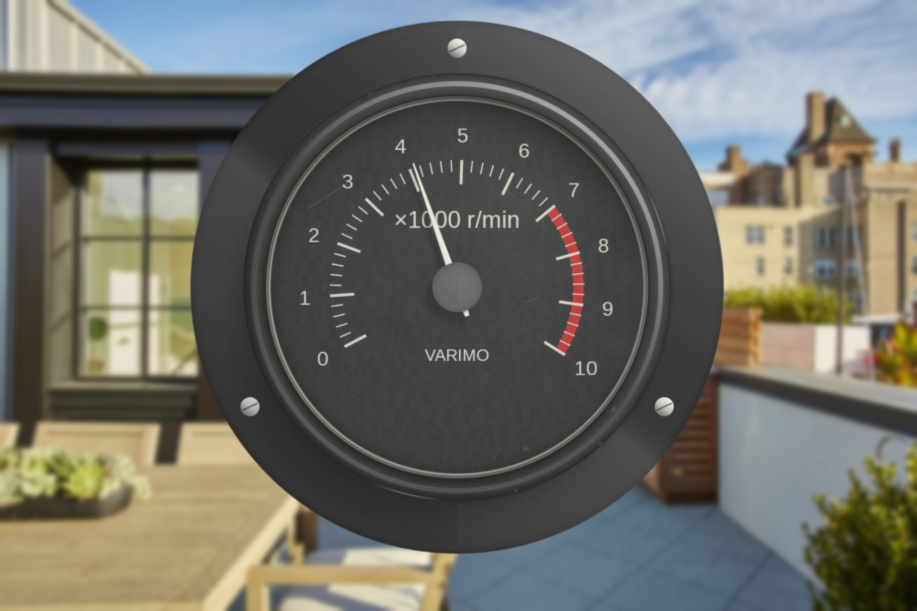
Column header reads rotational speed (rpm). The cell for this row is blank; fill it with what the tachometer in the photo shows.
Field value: 4100 rpm
